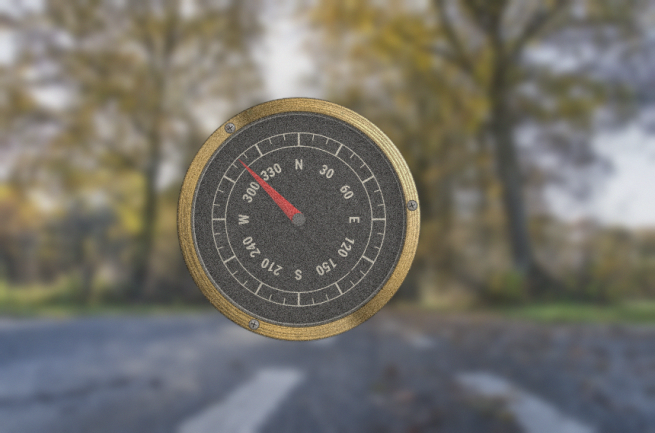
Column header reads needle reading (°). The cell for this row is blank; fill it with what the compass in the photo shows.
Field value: 315 °
